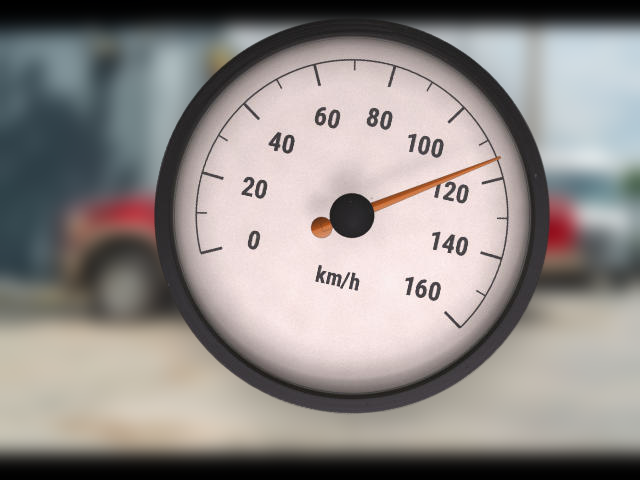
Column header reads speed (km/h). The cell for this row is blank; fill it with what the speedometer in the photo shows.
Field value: 115 km/h
